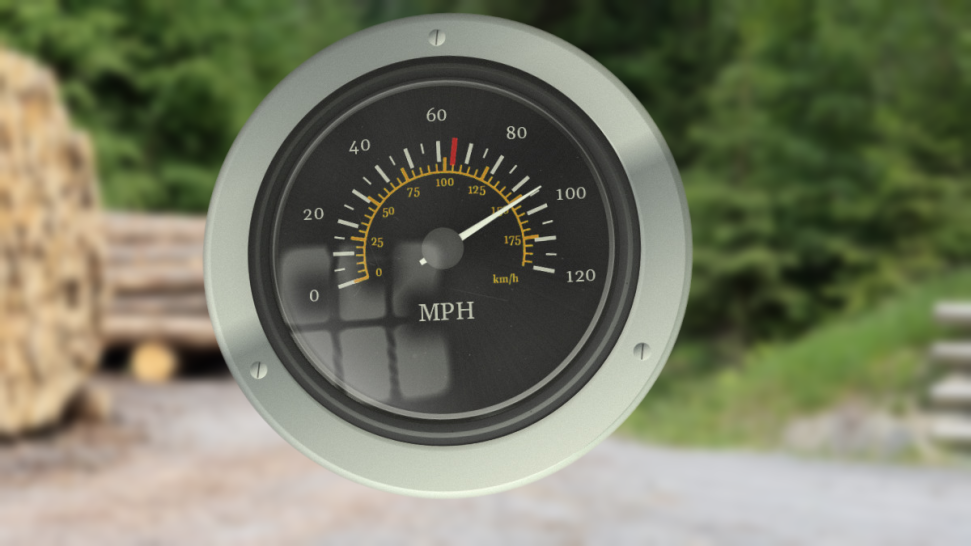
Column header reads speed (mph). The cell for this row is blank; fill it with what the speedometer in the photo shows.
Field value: 95 mph
